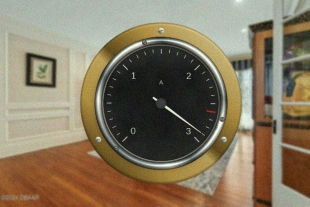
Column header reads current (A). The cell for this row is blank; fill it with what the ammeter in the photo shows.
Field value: 2.9 A
